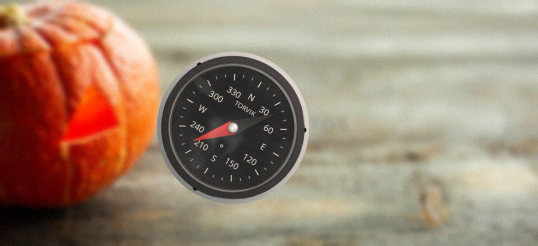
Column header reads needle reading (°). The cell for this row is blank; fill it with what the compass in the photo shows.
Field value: 220 °
